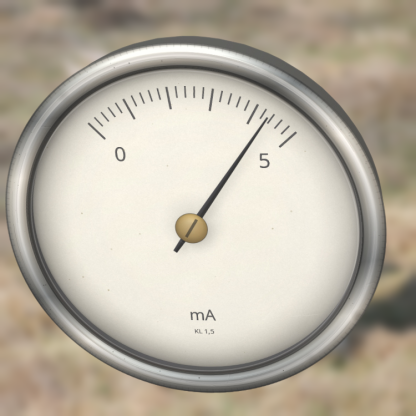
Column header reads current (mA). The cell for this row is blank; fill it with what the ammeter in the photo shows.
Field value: 4.3 mA
